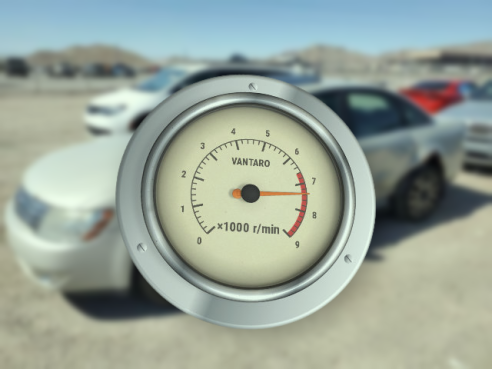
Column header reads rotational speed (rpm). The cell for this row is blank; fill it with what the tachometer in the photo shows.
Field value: 7400 rpm
